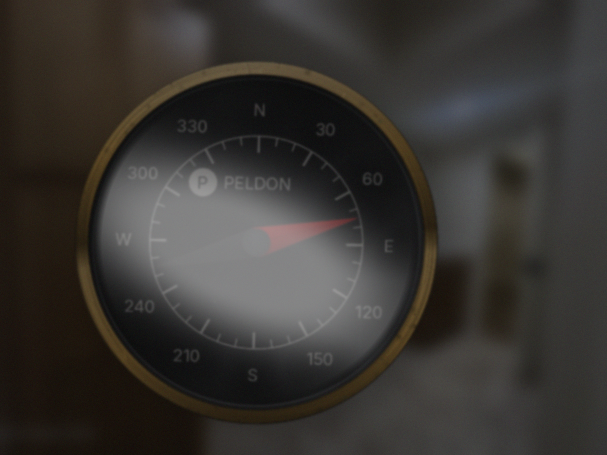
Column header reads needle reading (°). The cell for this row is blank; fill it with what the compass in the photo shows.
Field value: 75 °
